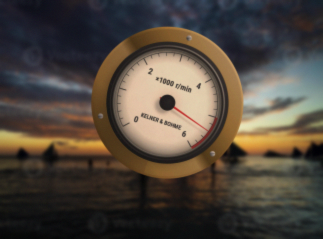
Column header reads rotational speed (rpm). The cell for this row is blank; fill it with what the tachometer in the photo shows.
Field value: 5400 rpm
